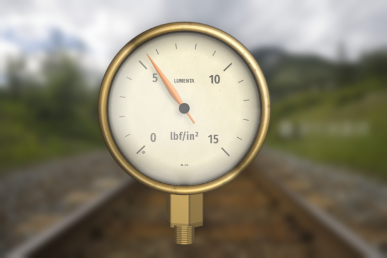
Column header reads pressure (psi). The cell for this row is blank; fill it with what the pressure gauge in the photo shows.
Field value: 5.5 psi
